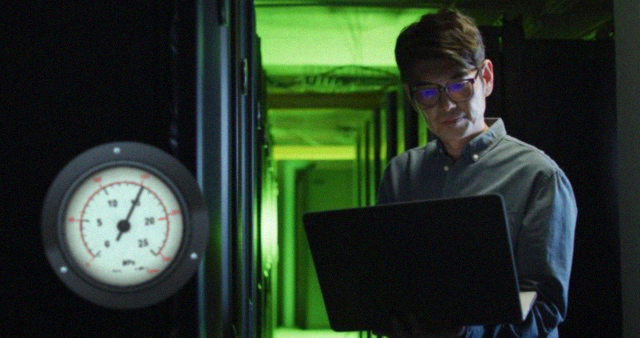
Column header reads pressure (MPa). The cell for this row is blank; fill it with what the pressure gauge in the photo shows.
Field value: 15 MPa
